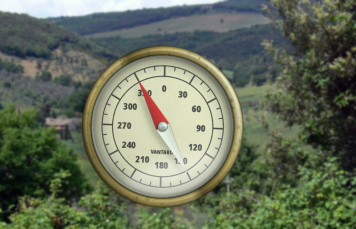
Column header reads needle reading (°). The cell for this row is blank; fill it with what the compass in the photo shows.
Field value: 330 °
